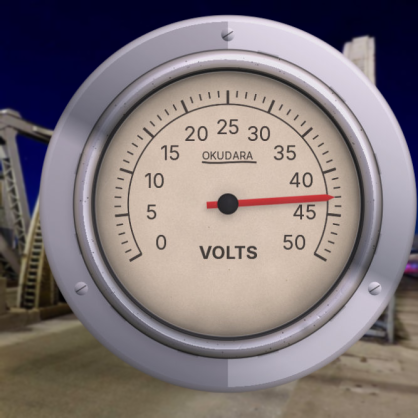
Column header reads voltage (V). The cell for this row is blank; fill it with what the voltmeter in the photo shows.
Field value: 43 V
